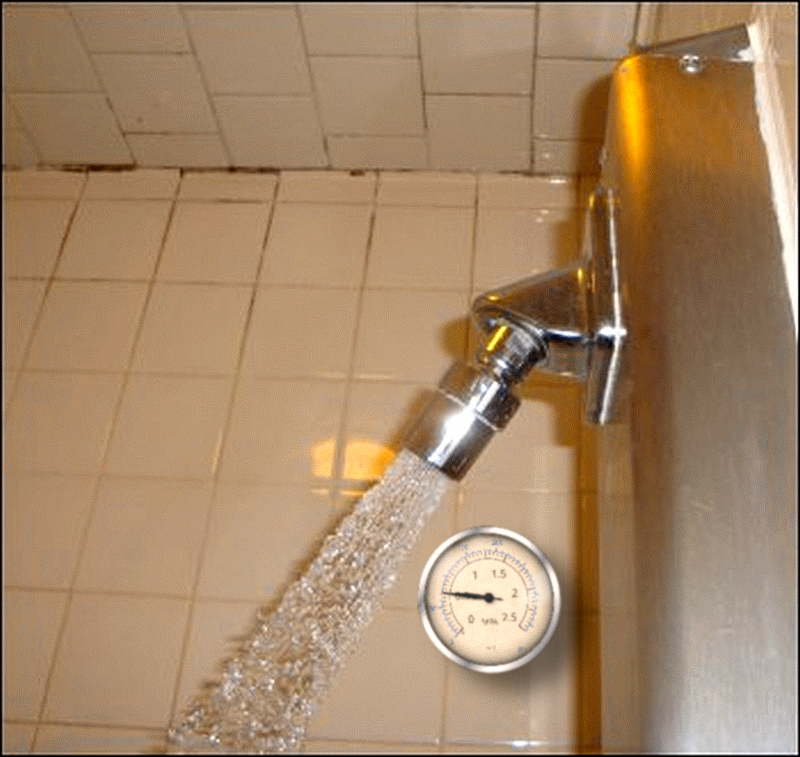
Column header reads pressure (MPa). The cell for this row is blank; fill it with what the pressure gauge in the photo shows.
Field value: 0.5 MPa
